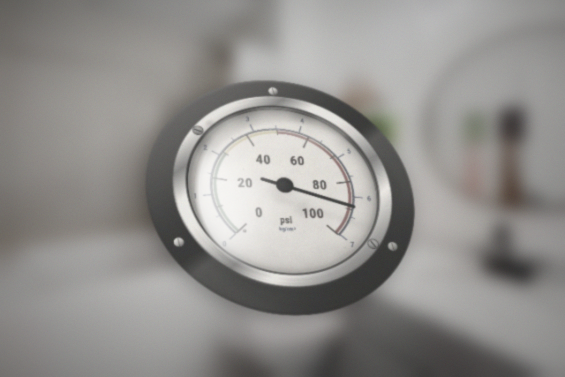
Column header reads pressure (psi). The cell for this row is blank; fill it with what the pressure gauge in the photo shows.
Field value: 90 psi
